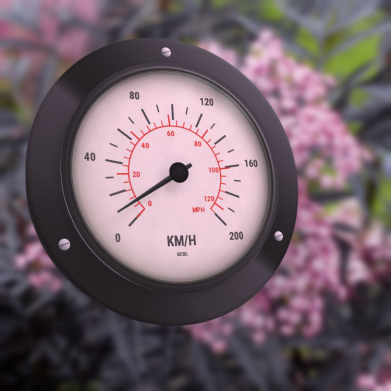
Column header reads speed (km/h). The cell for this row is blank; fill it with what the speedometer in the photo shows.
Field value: 10 km/h
